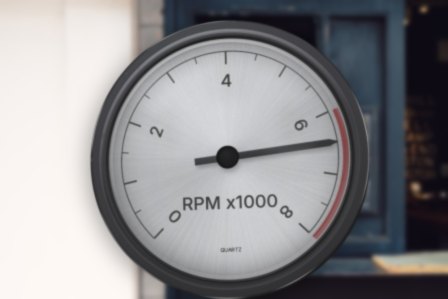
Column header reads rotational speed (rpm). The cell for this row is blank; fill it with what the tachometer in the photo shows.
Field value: 6500 rpm
